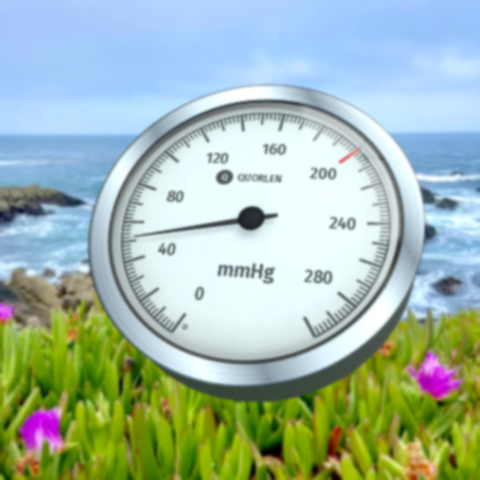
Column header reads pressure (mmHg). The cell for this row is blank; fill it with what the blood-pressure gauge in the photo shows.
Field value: 50 mmHg
